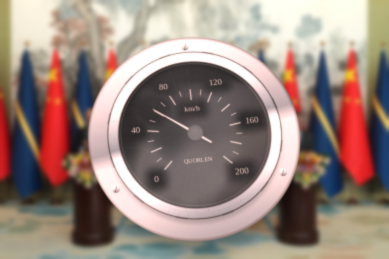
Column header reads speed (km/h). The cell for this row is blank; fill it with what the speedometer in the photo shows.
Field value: 60 km/h
